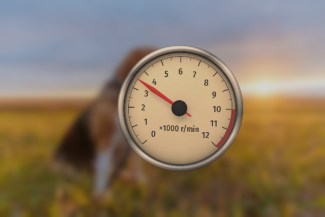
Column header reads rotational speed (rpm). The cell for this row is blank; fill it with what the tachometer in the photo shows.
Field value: 3500 rpm
